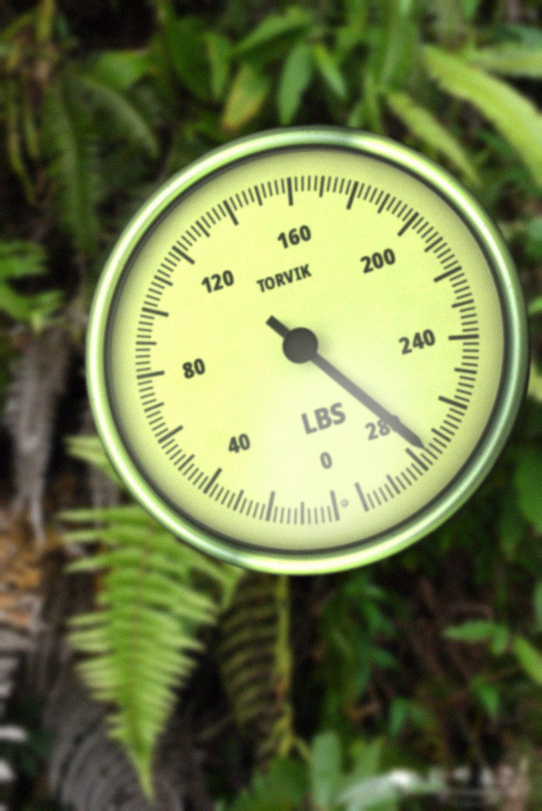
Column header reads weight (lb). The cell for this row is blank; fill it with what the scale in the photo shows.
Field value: 276 lb
